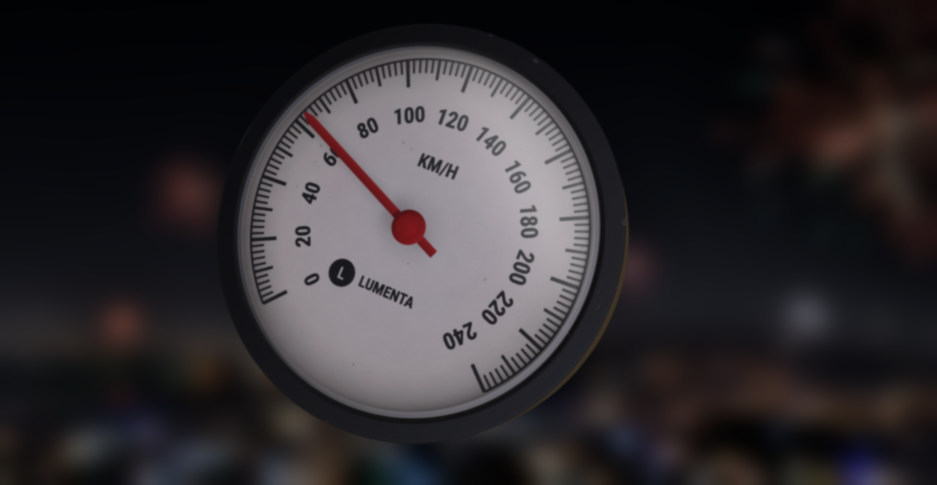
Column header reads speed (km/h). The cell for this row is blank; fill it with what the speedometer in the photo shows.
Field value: 64 km/h
